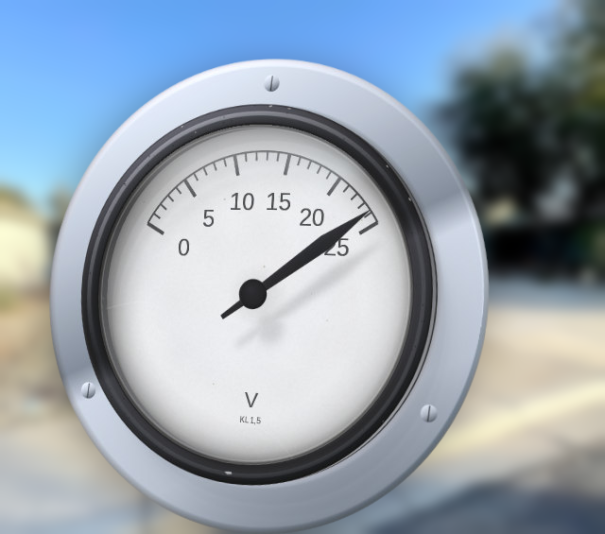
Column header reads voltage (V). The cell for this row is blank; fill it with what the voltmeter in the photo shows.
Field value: 24 V
